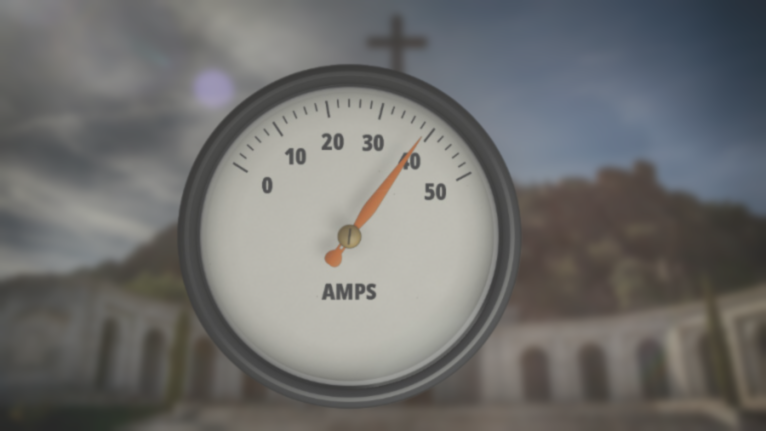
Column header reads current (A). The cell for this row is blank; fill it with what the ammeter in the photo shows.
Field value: 39 A
